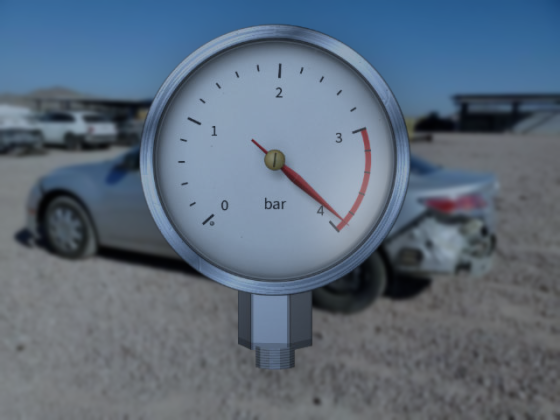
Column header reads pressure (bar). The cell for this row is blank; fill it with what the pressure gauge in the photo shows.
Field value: 3.9 bar
